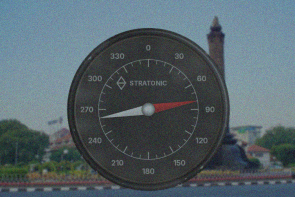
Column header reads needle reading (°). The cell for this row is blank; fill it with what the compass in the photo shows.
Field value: 80 °
